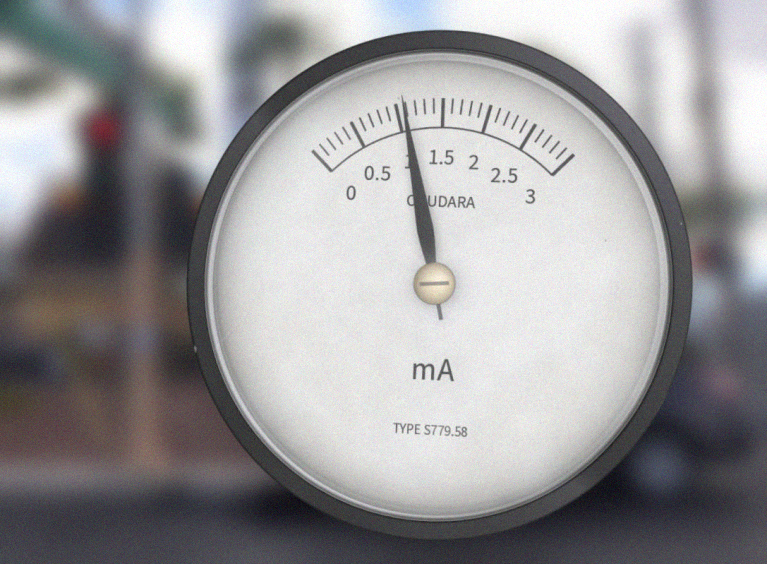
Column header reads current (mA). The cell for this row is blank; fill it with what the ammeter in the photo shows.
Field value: 1.1 mA
